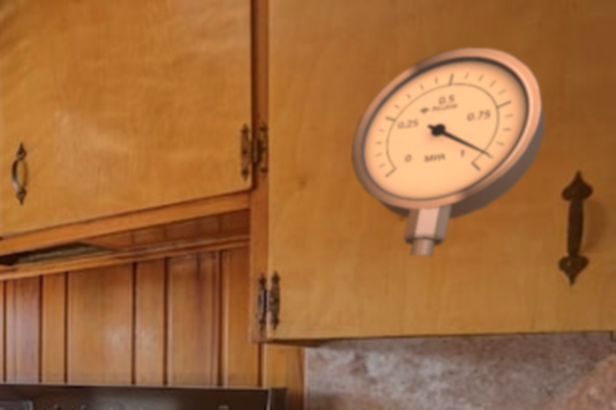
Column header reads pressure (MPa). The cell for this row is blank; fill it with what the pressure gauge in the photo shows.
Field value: 0.95 MPa
